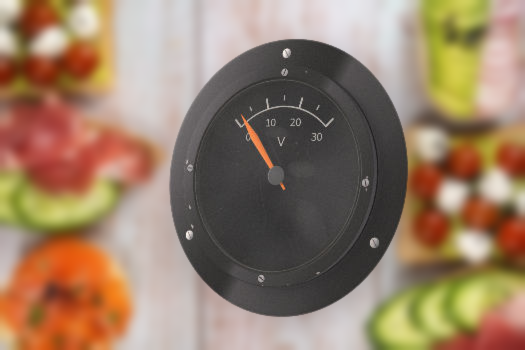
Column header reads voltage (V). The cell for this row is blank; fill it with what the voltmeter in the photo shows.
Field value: 2.5 V
